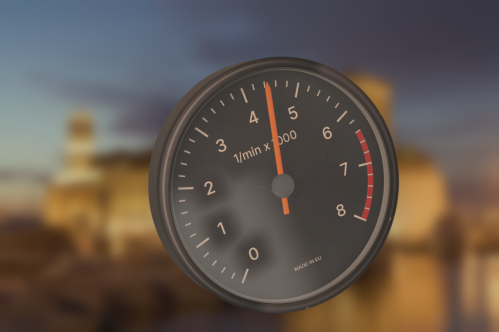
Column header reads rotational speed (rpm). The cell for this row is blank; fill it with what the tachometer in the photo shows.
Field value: 4400 rpm
